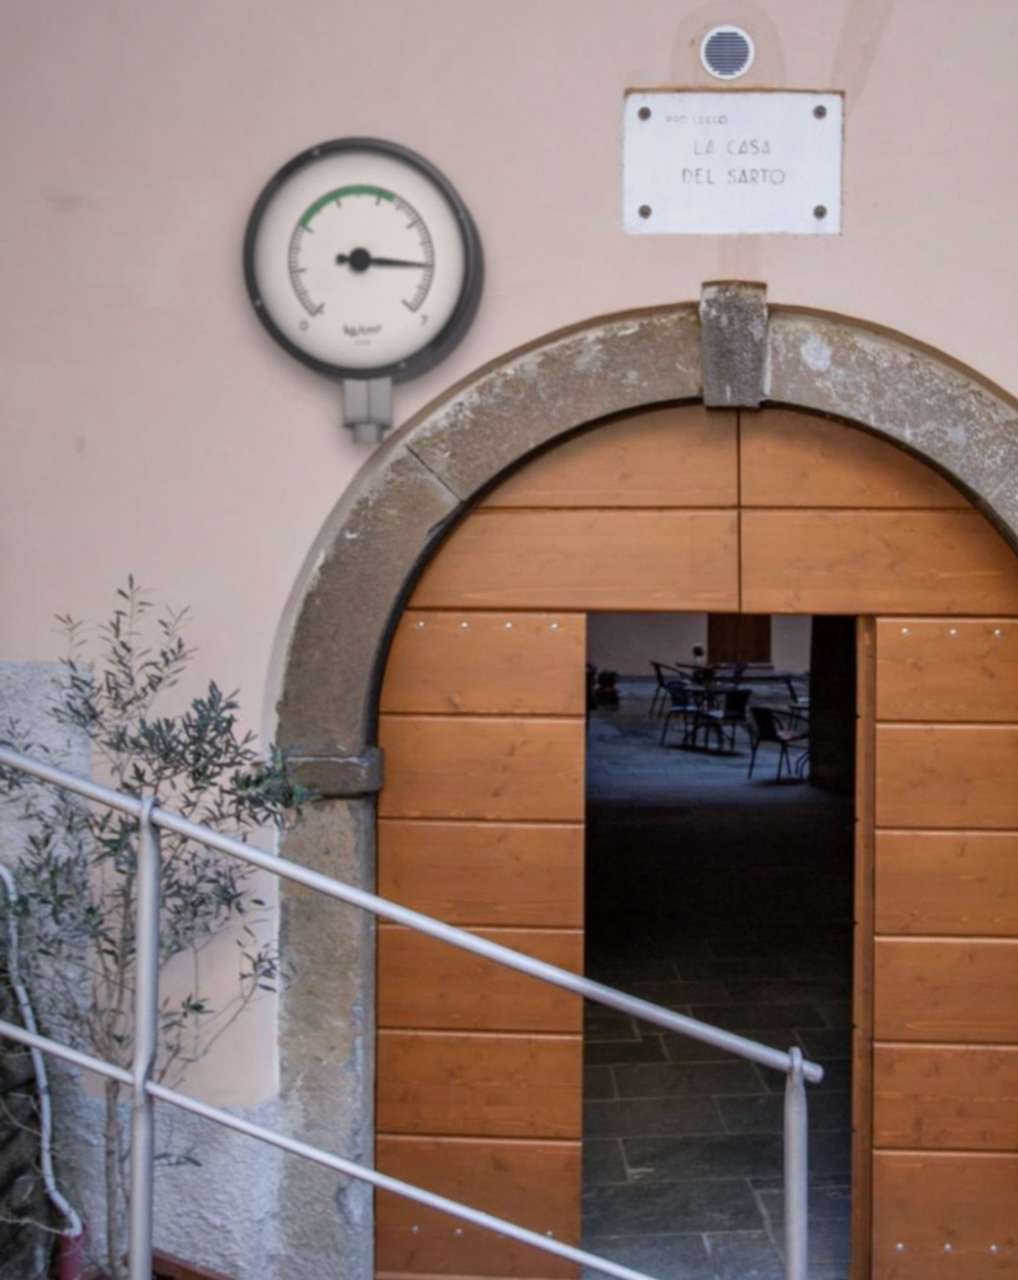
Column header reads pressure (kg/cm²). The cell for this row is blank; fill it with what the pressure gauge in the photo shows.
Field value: 6 kg/cm²
